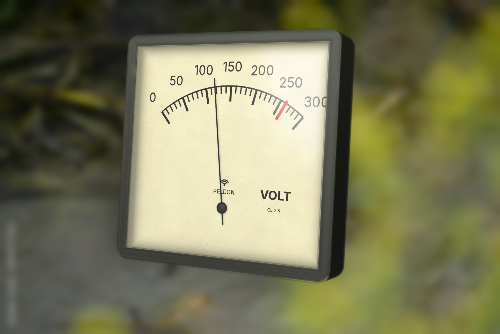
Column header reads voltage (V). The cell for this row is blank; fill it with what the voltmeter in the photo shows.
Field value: 120 V
